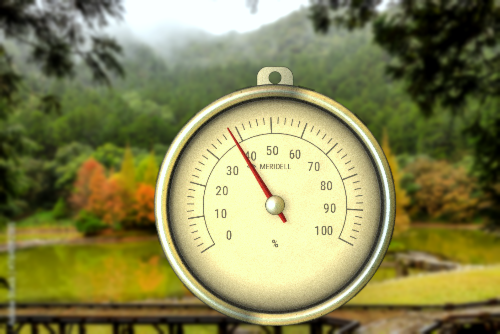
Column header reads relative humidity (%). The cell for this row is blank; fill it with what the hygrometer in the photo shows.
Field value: 38 %
